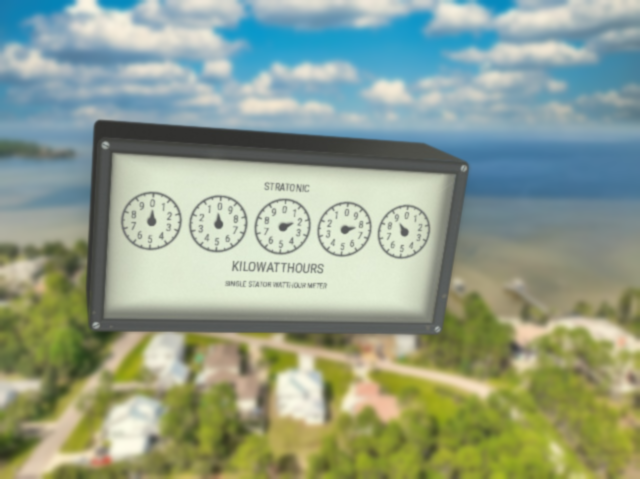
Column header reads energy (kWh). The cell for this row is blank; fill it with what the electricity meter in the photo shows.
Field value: 179 kWh
